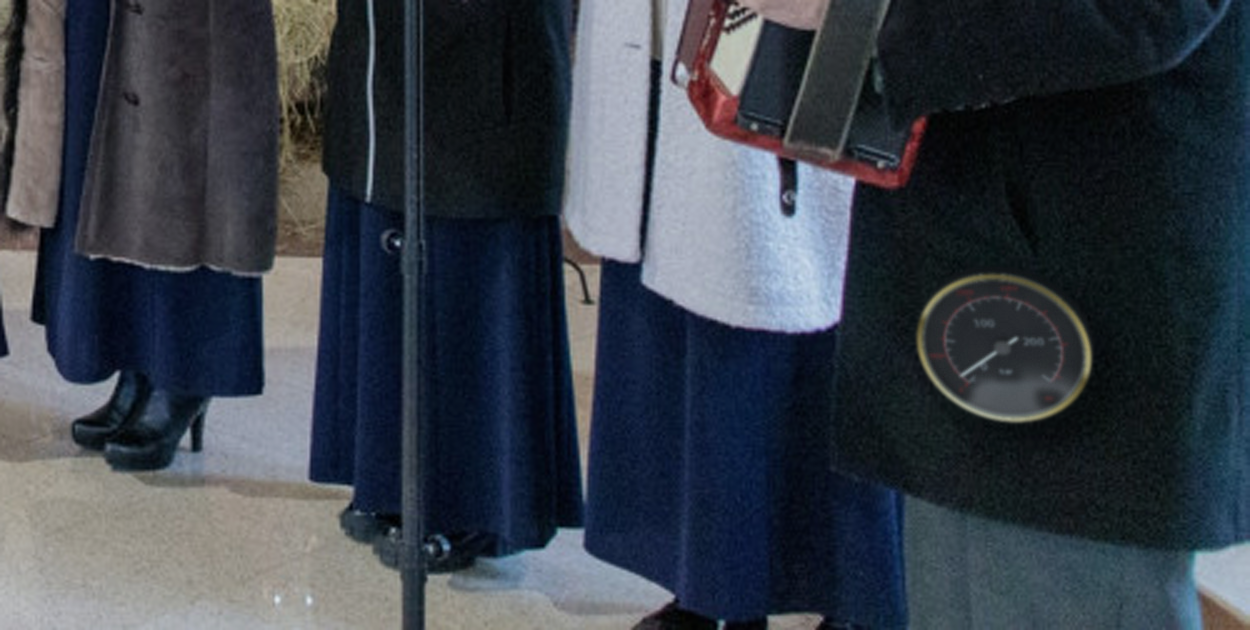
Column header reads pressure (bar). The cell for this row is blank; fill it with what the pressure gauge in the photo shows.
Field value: 10 bar
